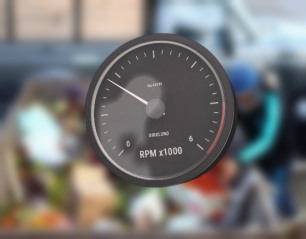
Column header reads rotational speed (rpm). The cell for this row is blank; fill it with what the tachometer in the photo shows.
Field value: 1800 rpm
